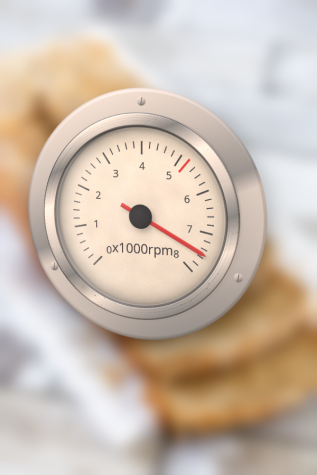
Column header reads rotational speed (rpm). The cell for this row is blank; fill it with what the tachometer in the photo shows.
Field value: 7500 rpm
